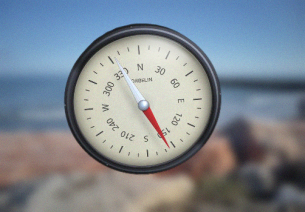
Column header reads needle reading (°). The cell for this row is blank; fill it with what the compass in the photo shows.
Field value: 155 °
